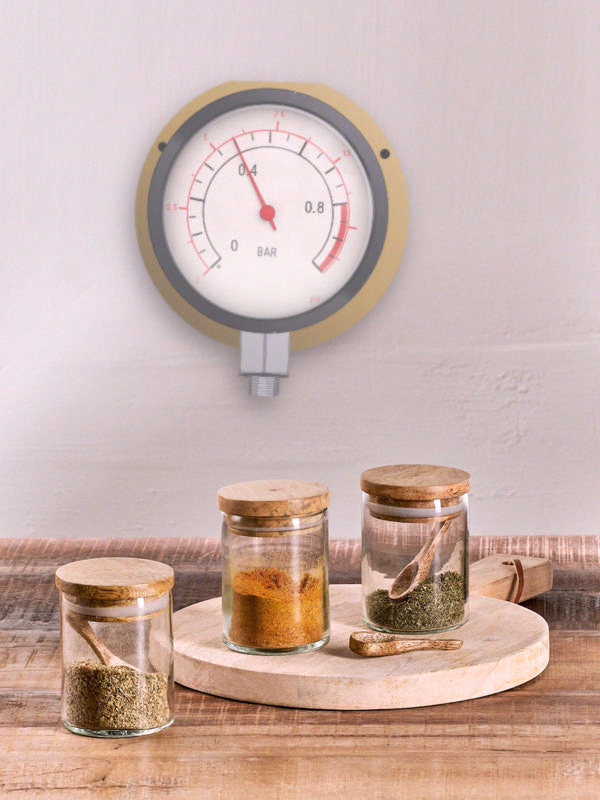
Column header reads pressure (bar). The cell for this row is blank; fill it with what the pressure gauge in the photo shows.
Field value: 0.4 bar
